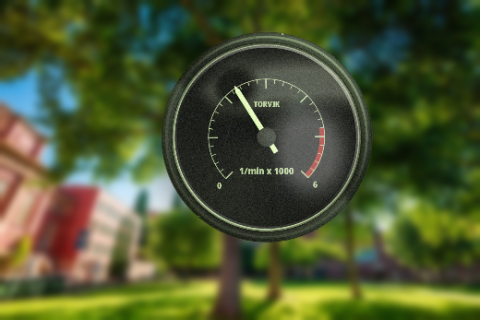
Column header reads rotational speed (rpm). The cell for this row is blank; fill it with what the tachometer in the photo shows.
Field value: 2300 rpm
